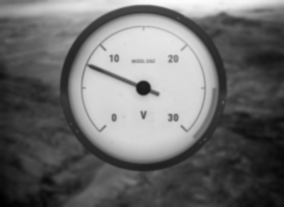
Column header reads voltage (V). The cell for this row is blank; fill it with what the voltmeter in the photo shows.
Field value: 7.5 V
